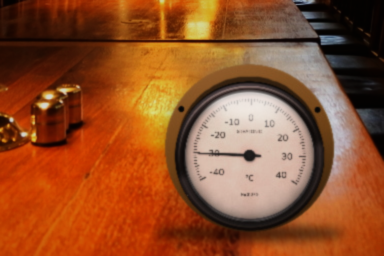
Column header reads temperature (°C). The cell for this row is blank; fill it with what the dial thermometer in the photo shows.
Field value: -30 °C
